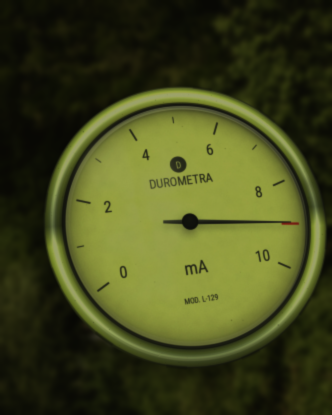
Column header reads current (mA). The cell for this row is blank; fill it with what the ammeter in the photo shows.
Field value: 9 mA
